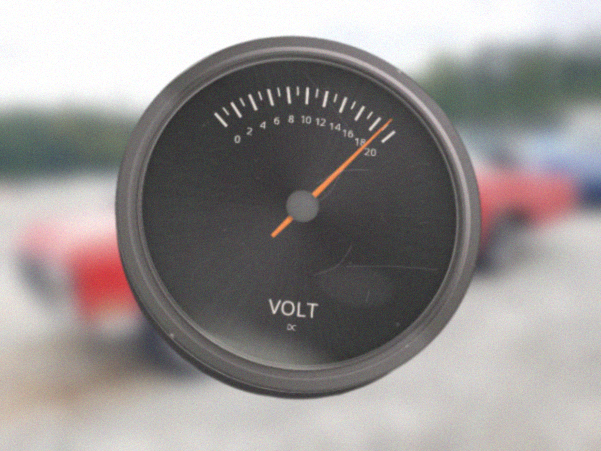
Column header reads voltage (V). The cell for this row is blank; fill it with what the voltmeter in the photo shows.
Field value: 19 V
